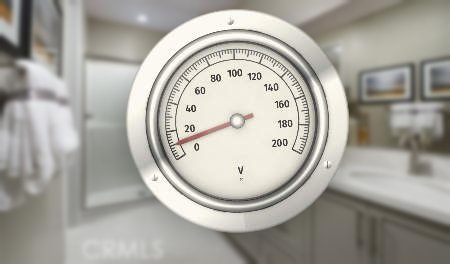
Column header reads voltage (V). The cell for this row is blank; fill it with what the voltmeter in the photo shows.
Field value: 10 V
